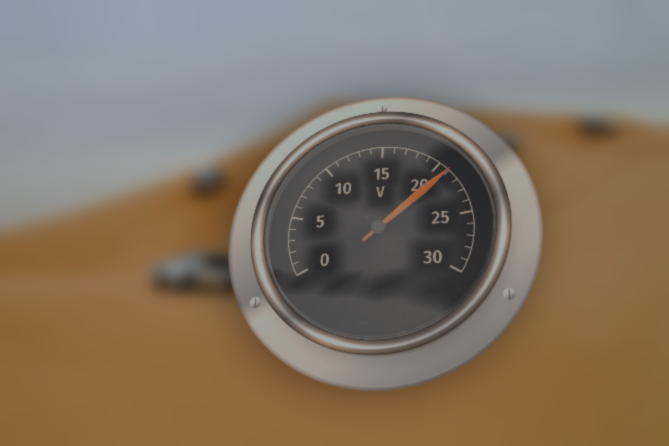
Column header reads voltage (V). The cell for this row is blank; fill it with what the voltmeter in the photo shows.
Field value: 21 V
